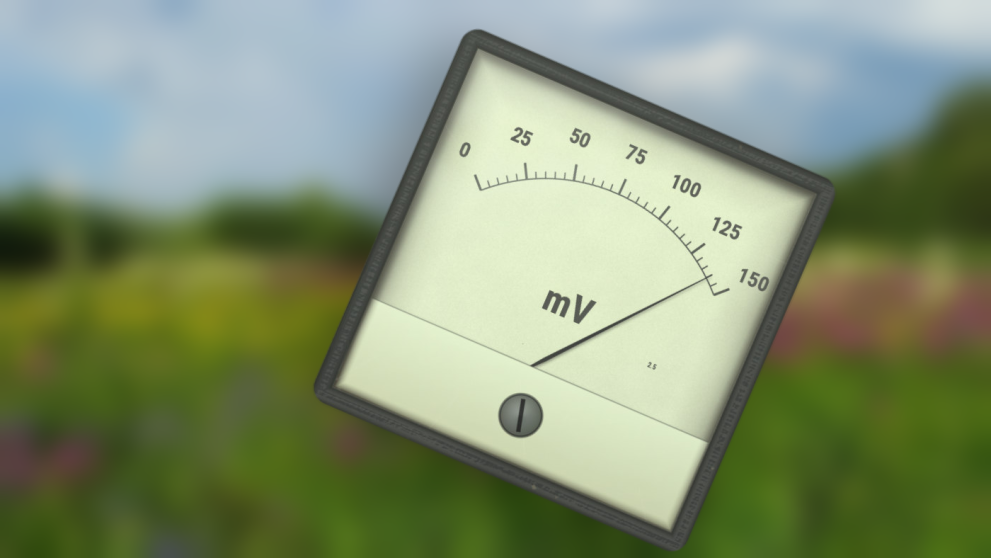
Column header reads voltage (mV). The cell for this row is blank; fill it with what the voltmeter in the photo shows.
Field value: 140 mV
